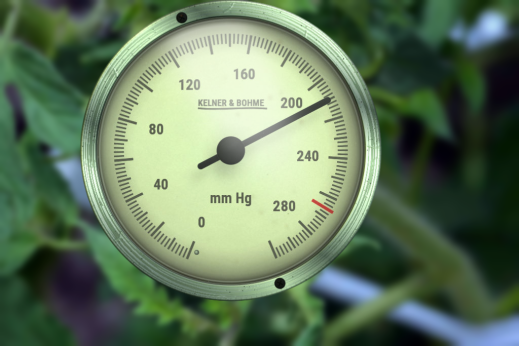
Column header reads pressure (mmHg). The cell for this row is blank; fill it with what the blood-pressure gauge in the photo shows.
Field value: 210 mmHg
